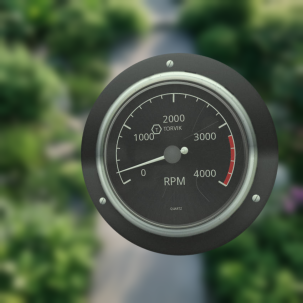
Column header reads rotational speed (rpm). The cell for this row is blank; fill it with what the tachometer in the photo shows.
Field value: 200 rpm
